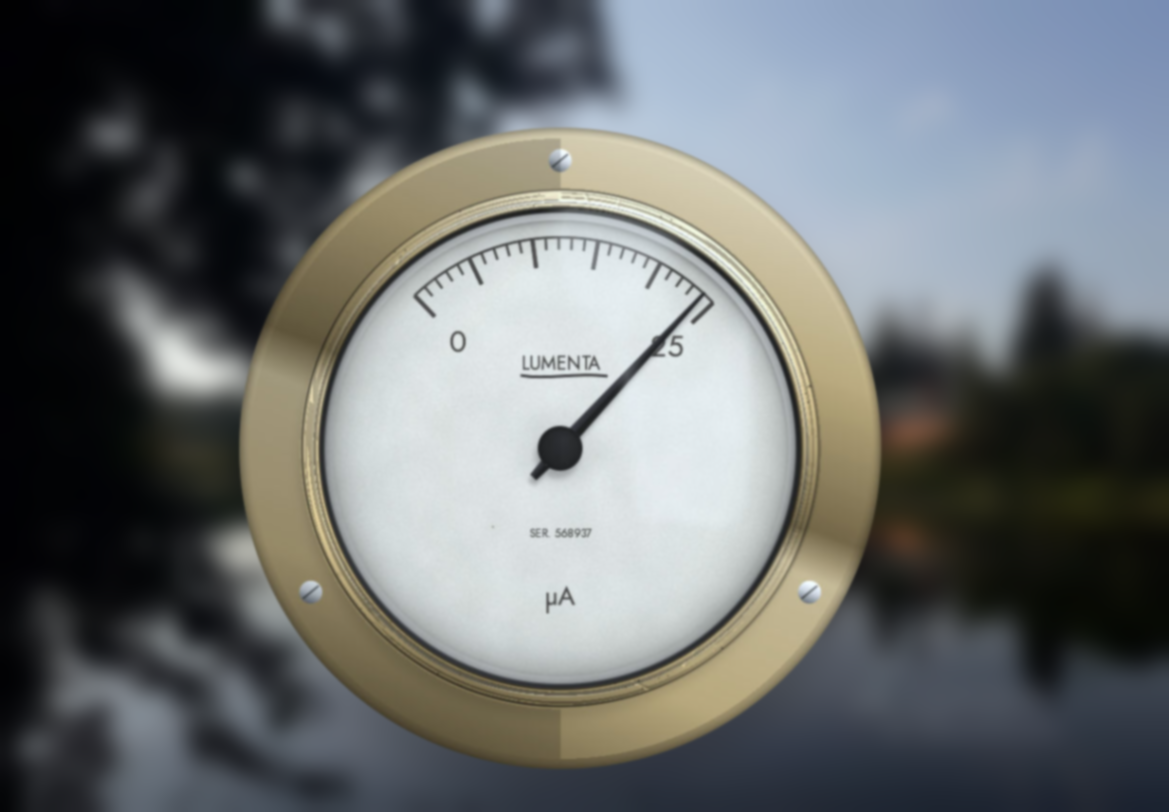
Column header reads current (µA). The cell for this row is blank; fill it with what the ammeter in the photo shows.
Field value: 24 µA
